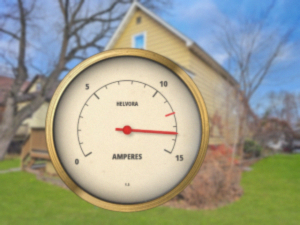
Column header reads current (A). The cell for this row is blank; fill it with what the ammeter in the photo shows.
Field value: 13.5 A
